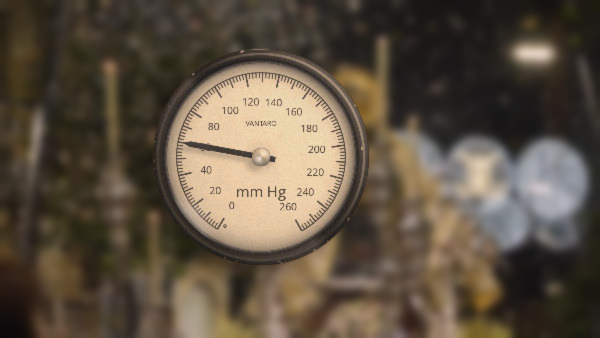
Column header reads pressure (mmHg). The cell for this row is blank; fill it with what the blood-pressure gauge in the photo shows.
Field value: 60 mmHg
